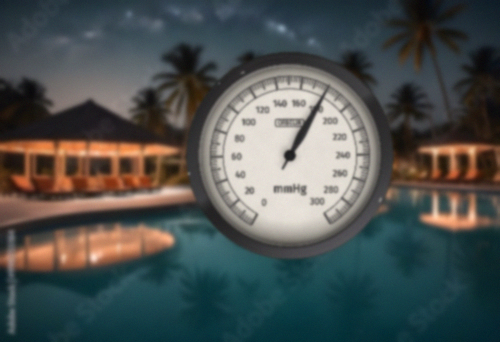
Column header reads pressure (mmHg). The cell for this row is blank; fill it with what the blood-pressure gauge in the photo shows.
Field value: 180 mmHg
